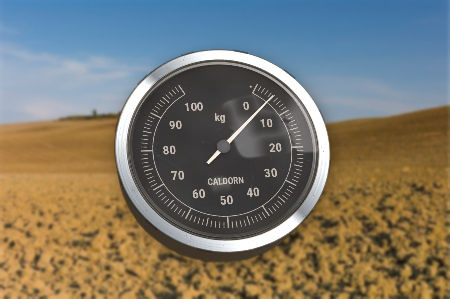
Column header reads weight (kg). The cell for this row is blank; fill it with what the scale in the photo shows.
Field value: 5 kg
